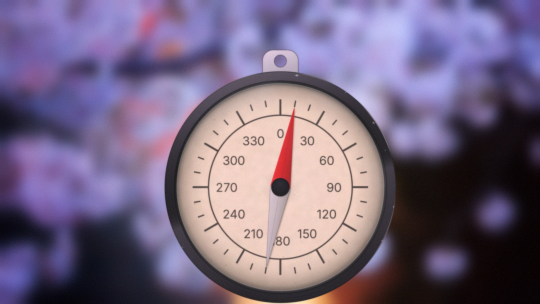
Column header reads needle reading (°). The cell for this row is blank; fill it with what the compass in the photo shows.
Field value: 10 °
